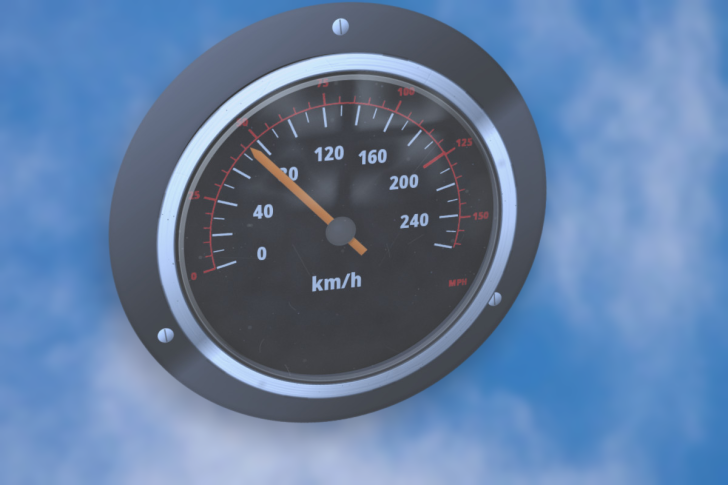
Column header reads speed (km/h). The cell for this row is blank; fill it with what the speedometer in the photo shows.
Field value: 75 km/h
